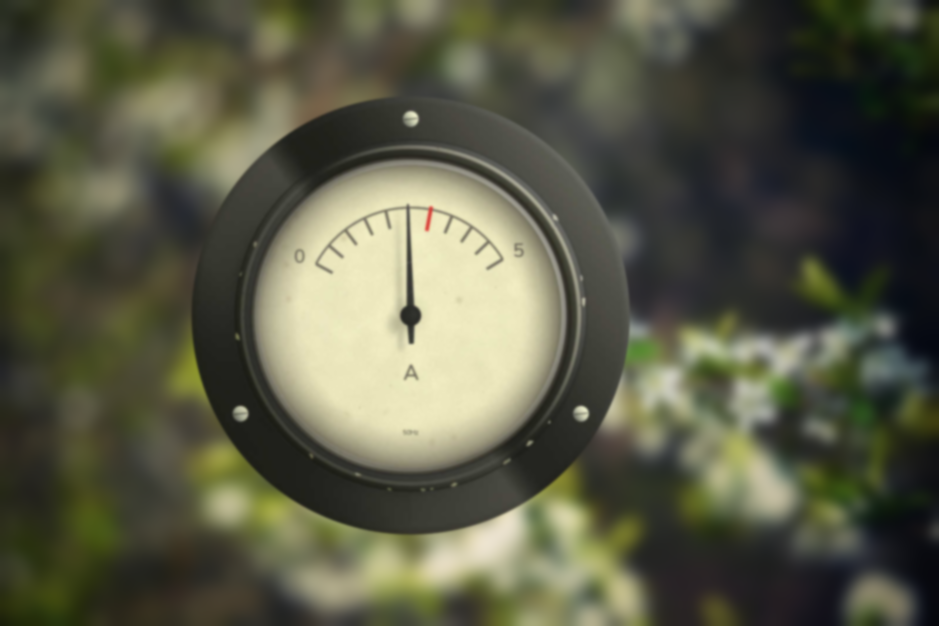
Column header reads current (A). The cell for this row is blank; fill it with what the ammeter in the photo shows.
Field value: 2.5 A
